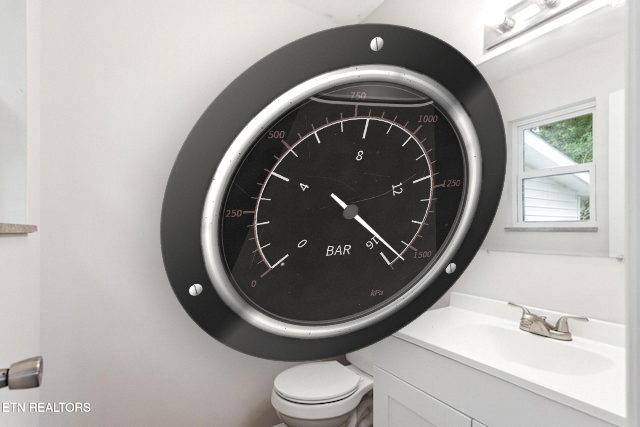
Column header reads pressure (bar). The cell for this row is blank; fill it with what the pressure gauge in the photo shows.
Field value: 15.5 bar
